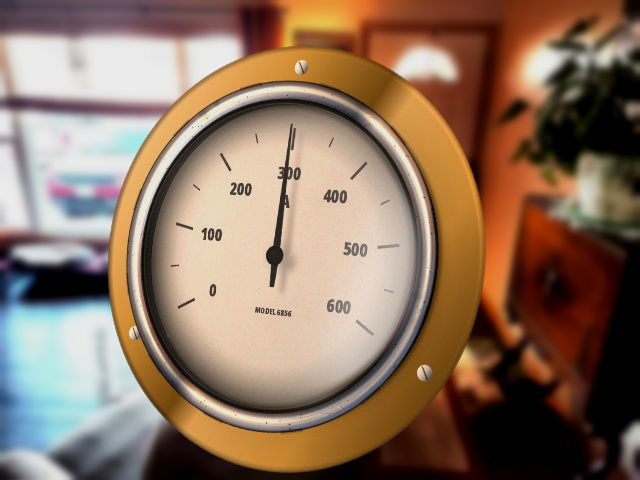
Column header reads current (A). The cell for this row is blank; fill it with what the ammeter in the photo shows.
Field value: 300 A
